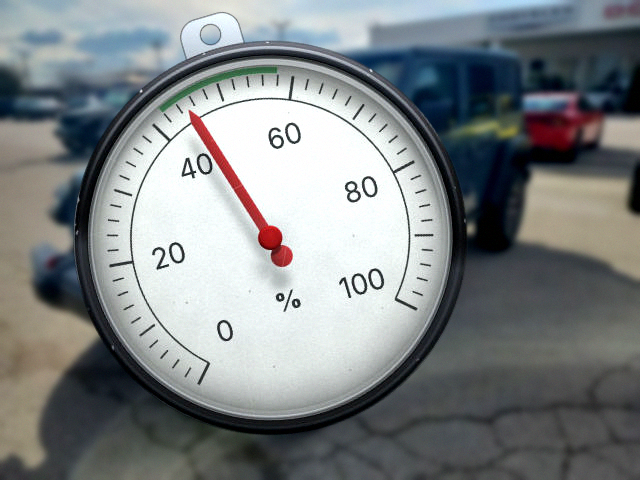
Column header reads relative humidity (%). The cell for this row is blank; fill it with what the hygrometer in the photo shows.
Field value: 45 %
